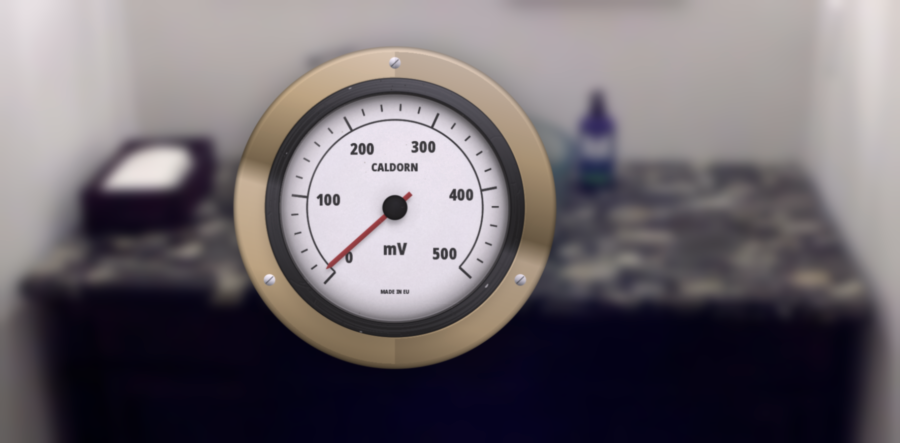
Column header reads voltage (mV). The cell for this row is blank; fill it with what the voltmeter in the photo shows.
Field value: 10 mV
